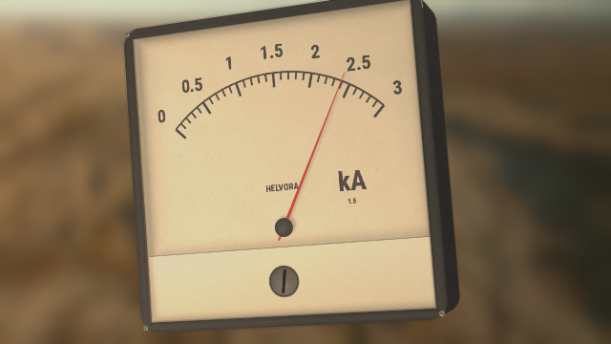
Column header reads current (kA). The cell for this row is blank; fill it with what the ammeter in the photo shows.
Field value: 2.4 kA
